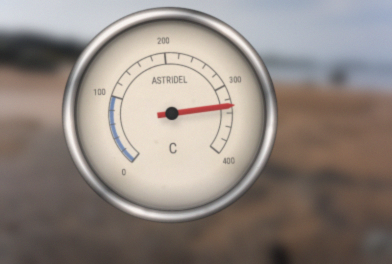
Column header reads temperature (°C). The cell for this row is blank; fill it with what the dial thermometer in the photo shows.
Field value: 330 °C
